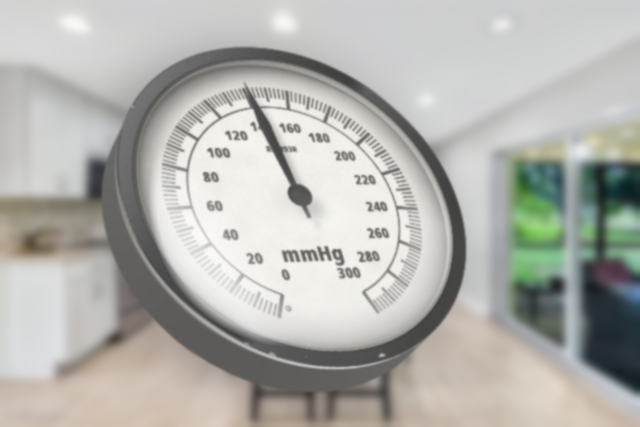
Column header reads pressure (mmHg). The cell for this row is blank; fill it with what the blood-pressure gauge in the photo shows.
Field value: 140 mmHg
